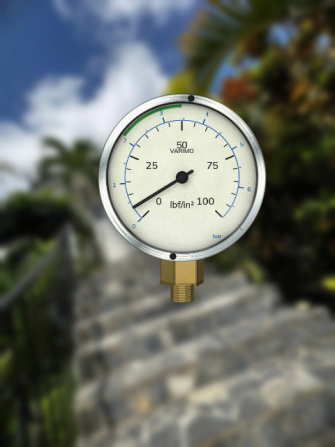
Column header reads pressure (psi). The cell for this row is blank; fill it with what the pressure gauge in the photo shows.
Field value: 5 psi
